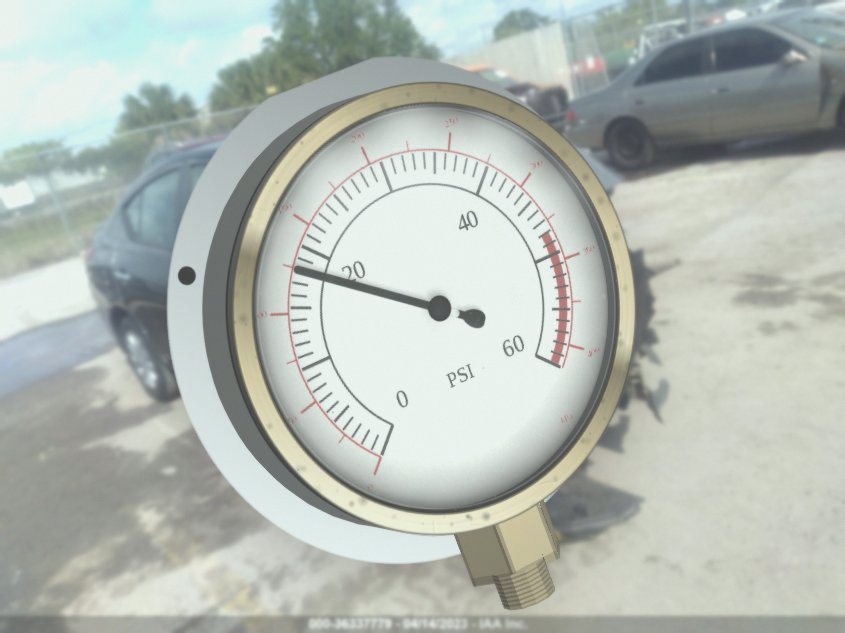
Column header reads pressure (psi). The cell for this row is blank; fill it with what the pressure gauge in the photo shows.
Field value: 18 psi
